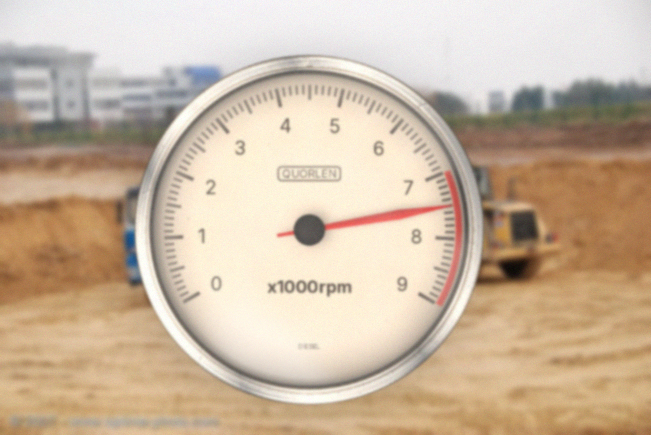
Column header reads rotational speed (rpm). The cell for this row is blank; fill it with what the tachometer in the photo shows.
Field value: 7500 rpm
